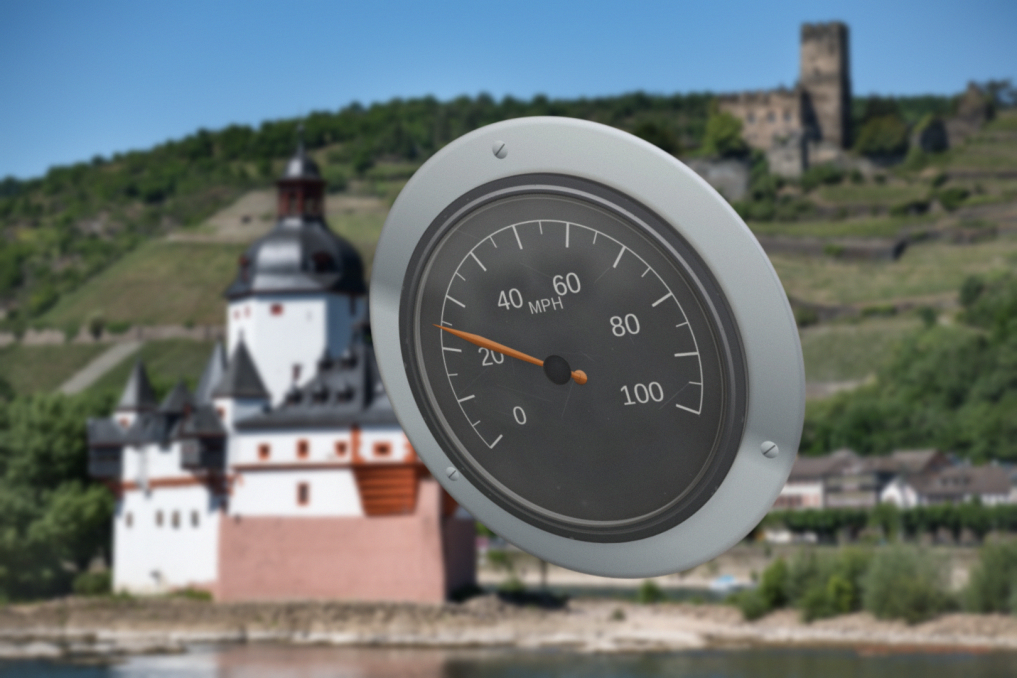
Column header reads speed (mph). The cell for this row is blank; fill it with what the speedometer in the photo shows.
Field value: 25 mph
